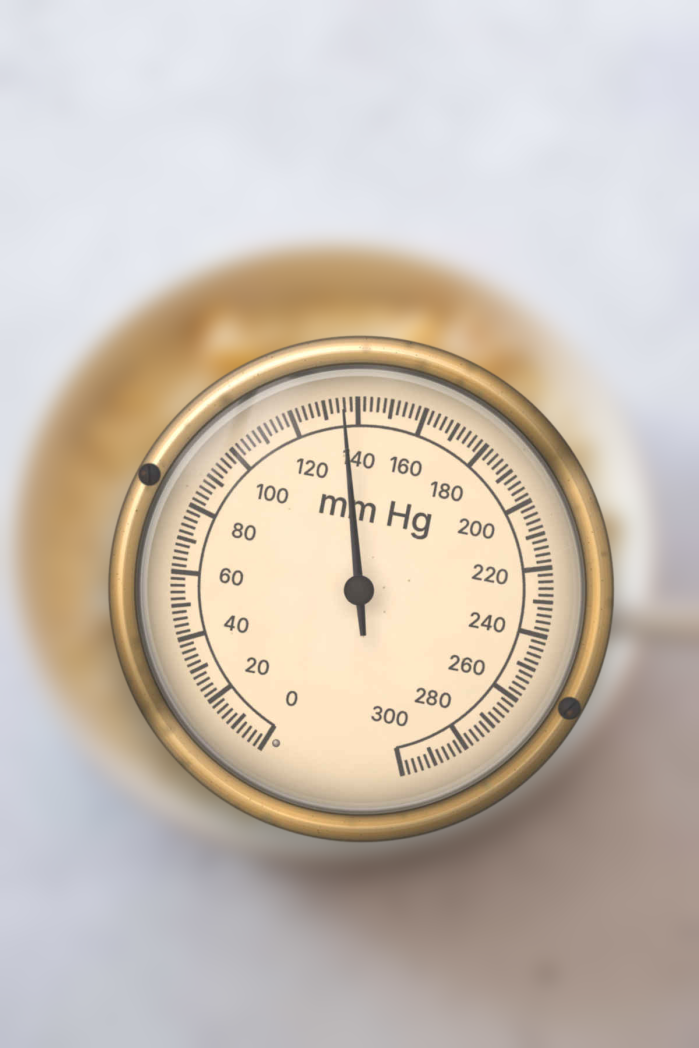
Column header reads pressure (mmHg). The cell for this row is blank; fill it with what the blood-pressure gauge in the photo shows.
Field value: 136 mmHg
